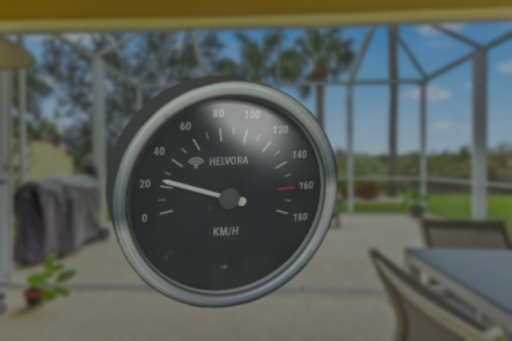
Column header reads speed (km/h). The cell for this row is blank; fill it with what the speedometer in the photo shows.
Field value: 25 km/h
